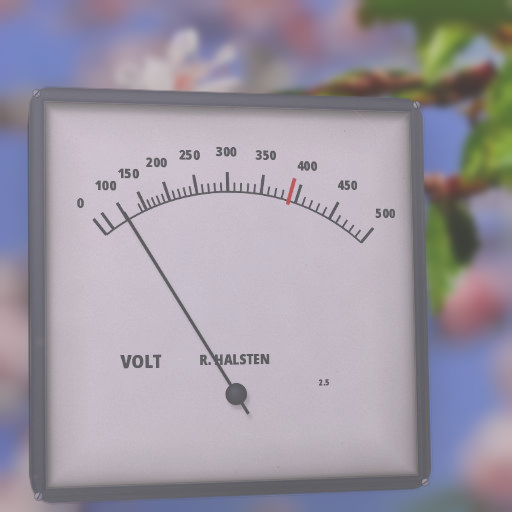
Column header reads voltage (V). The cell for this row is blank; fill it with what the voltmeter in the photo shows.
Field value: 100 V
